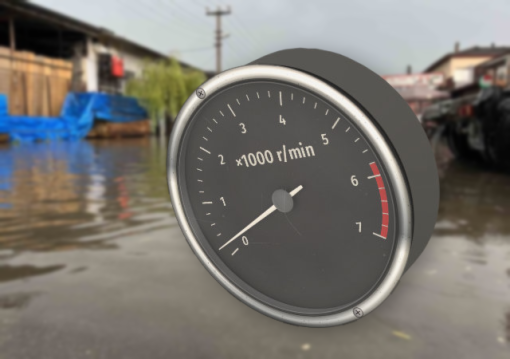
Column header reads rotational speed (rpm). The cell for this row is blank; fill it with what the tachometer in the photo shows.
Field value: 200 rpm
